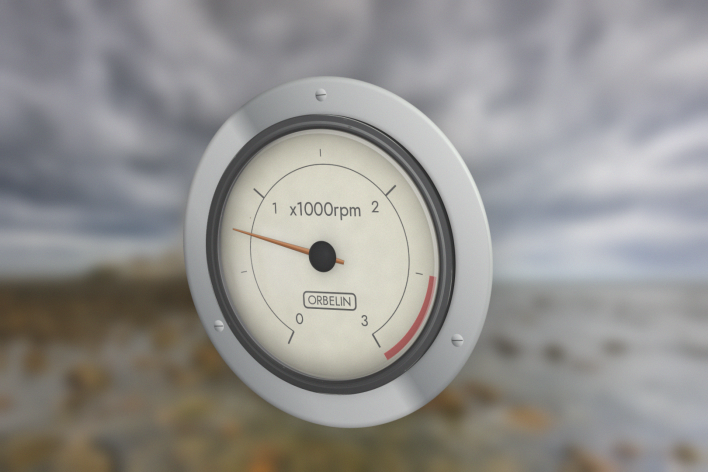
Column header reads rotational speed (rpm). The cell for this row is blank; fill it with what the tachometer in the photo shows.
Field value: 750 rpm
